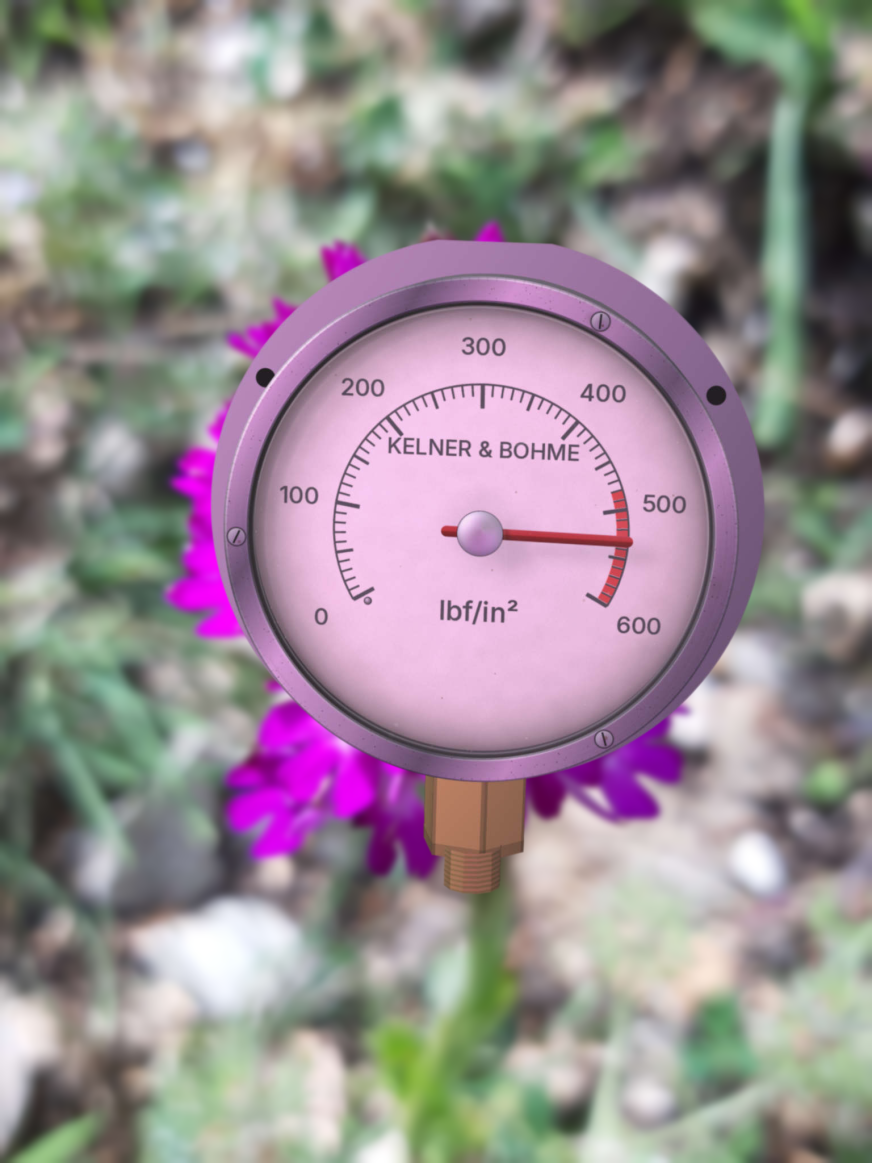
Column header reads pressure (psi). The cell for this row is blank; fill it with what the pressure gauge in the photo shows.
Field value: 530 psi
